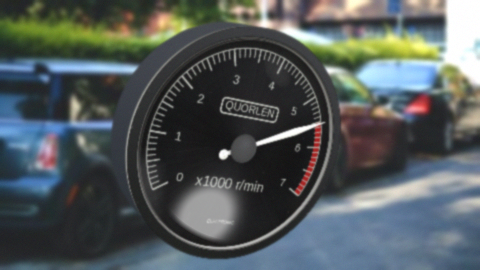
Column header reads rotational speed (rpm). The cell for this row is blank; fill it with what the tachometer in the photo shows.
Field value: 5500 rpm
